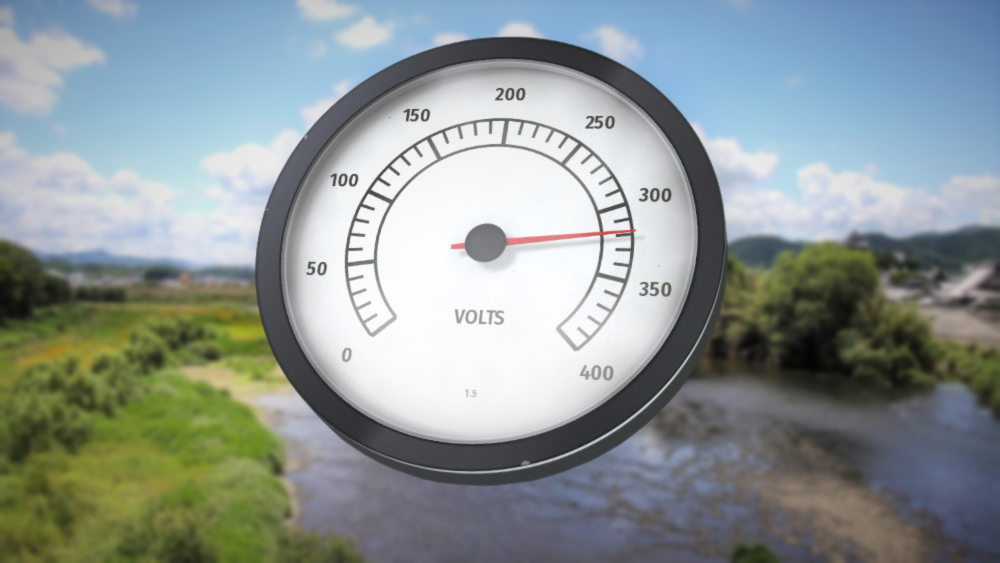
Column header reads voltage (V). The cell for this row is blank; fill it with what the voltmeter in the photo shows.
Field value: 320 V
